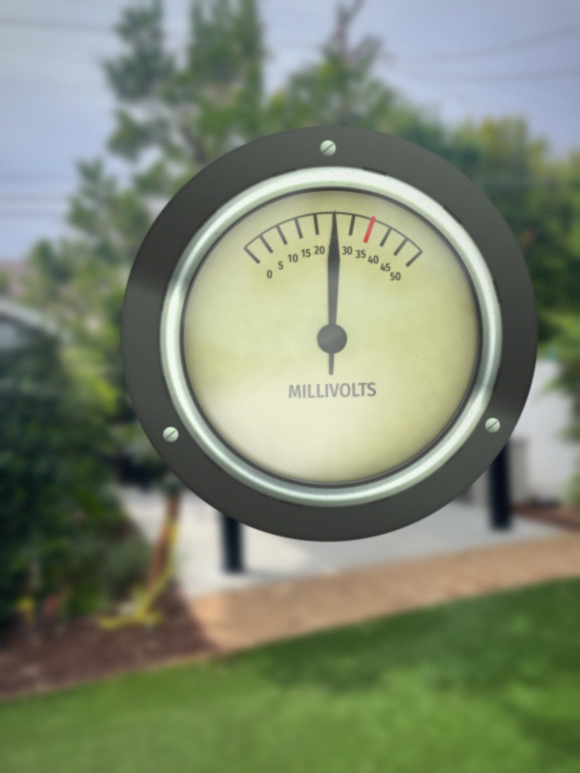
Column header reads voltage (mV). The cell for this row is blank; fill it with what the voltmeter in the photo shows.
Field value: 25 mV
